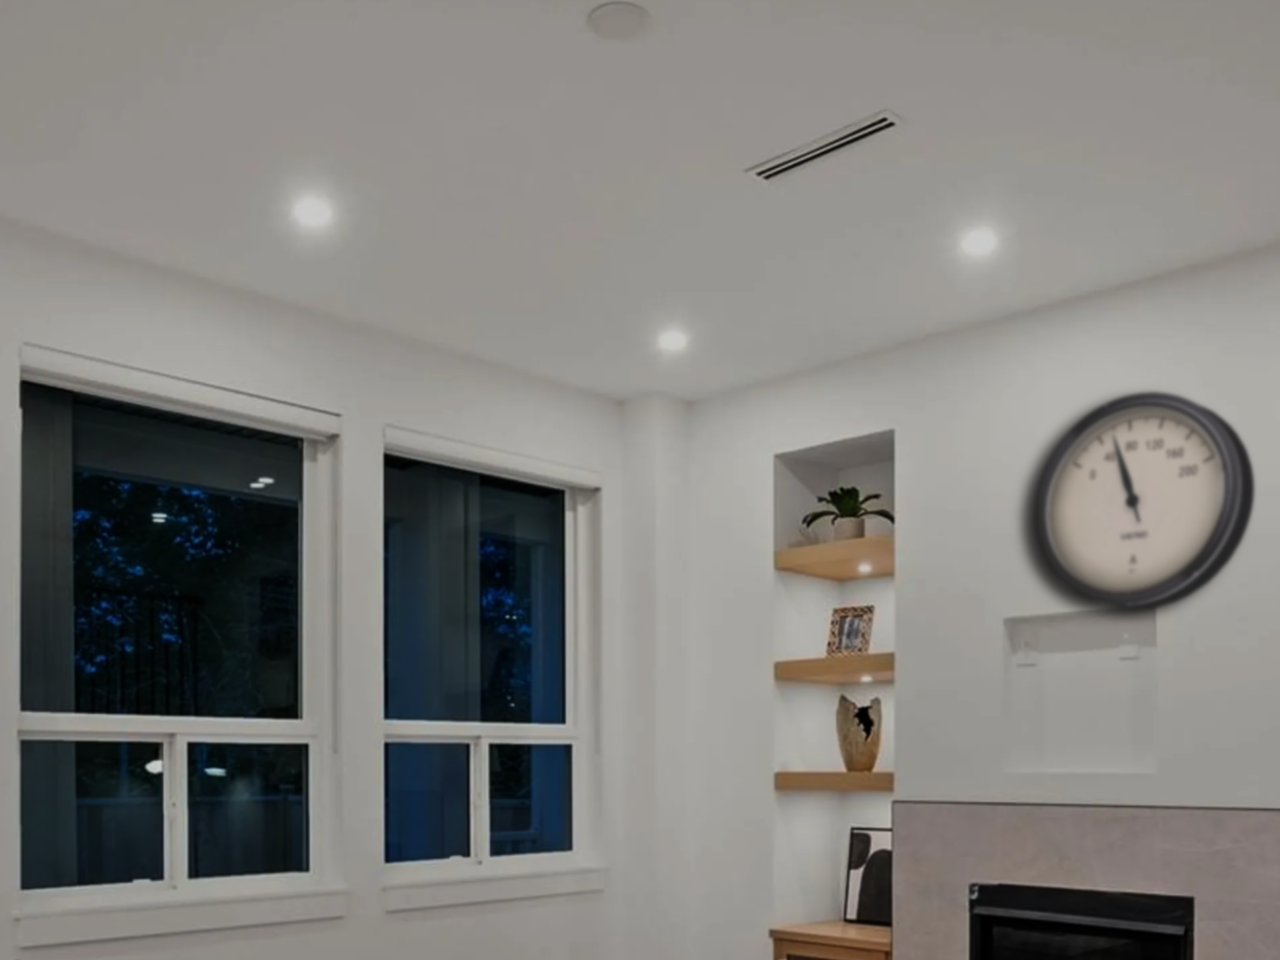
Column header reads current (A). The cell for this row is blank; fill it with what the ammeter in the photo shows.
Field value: 60 A
